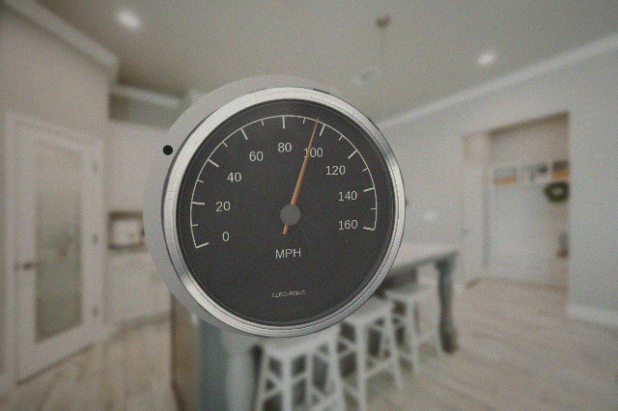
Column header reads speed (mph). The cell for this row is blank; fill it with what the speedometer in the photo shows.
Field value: 95 mph
